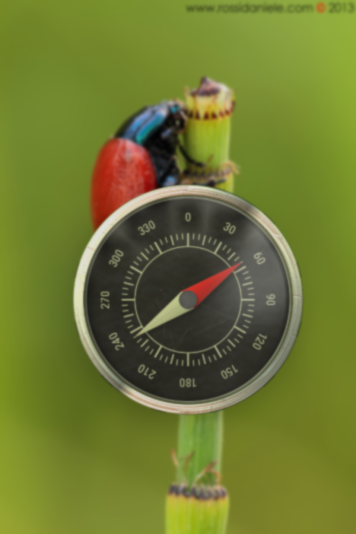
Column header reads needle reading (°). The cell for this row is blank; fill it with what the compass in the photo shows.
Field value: 55 °
